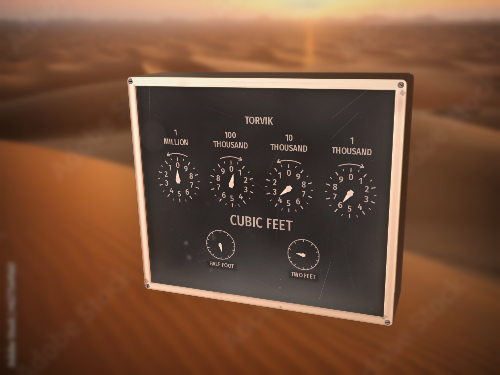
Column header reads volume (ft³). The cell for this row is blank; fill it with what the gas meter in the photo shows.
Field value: 3600 ft³
